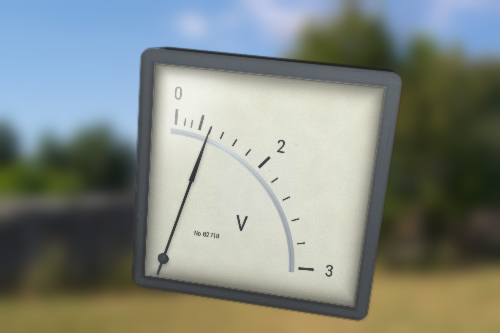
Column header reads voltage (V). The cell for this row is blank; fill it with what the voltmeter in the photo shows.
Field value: 1.2 V
